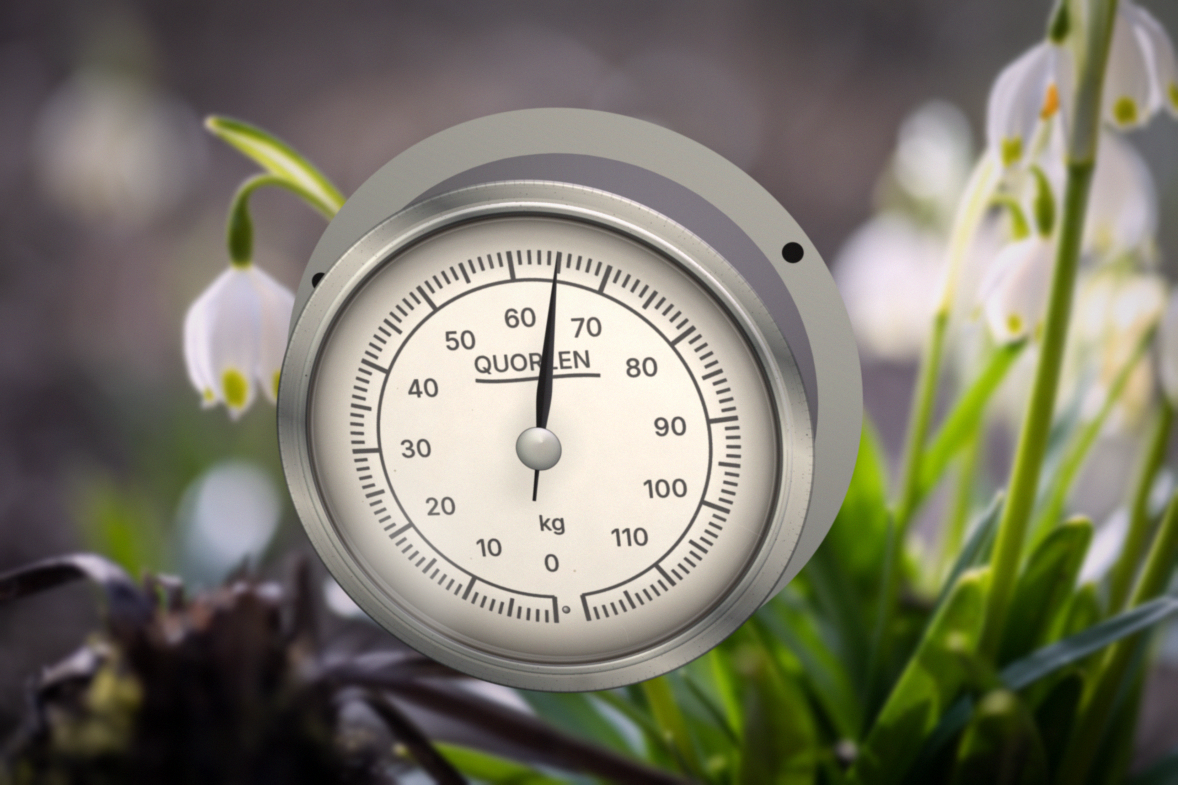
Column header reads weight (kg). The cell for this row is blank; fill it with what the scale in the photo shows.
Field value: 65 kg
